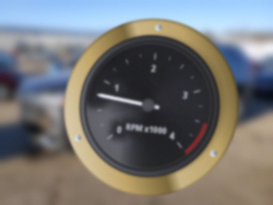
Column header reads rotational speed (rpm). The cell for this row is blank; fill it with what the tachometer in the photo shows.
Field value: 750 rpm
